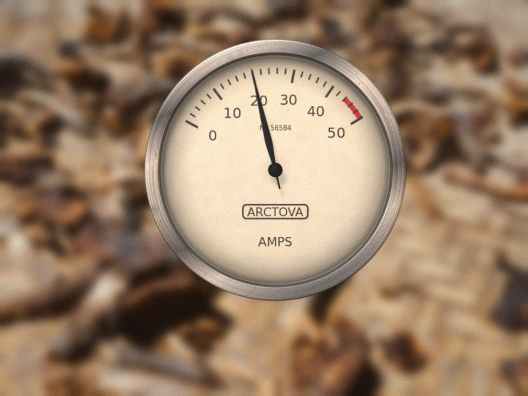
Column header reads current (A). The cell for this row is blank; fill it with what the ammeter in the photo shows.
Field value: 20 A
